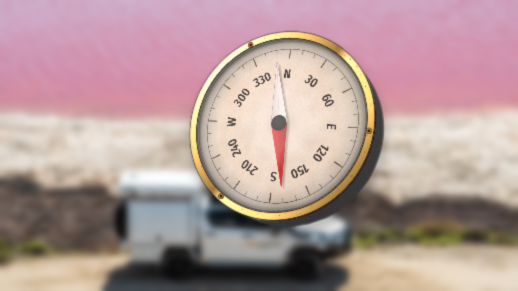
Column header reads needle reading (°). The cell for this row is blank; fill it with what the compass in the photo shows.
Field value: 170 °
